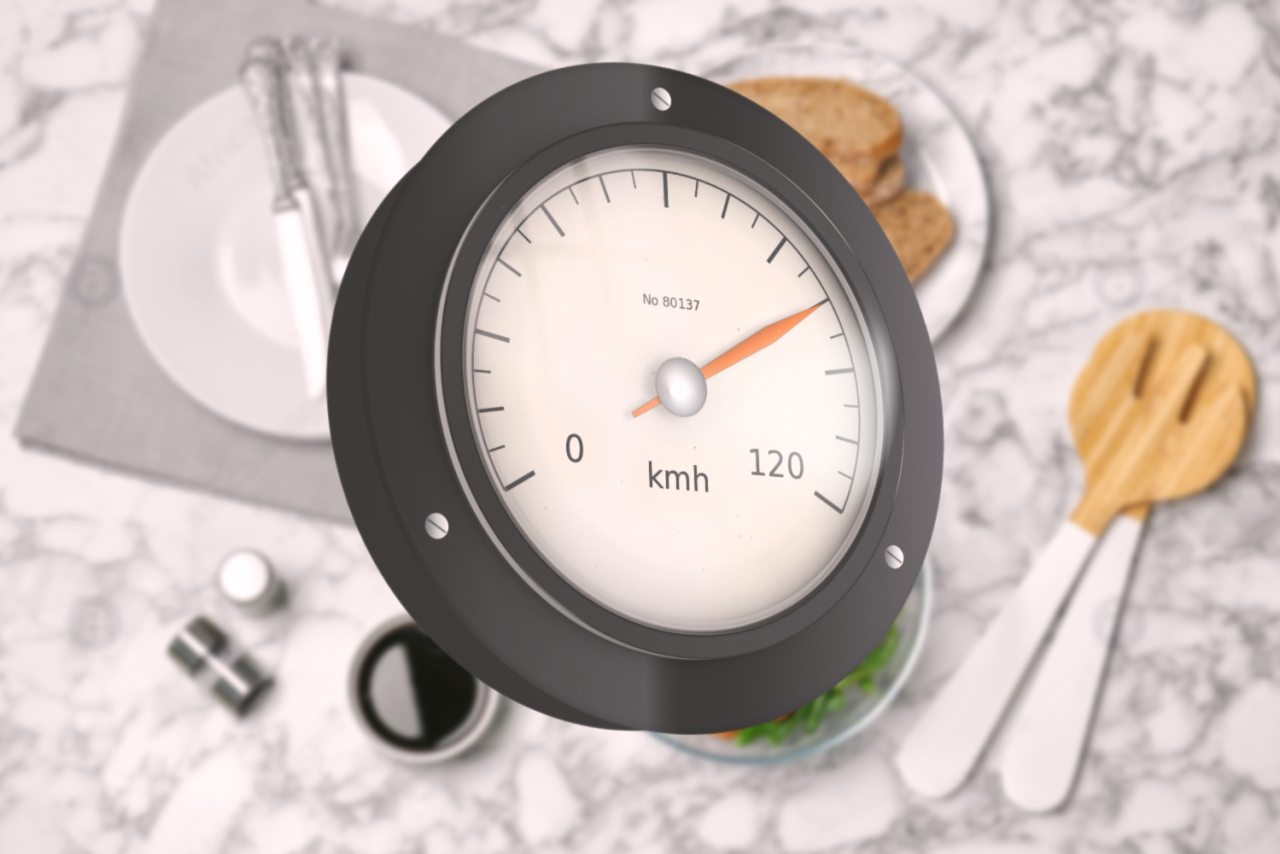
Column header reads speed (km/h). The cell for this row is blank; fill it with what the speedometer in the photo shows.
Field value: 90 km/h
